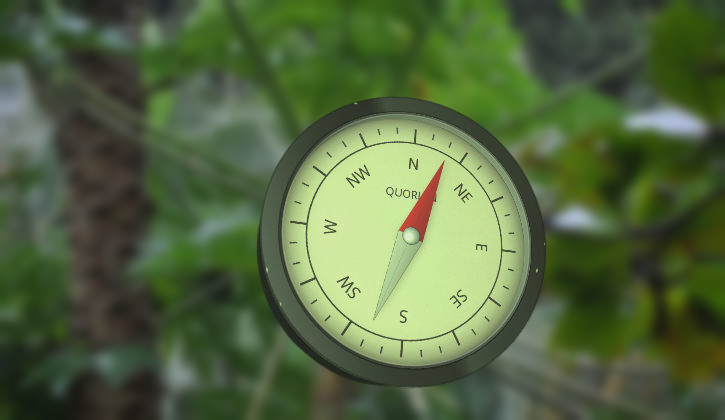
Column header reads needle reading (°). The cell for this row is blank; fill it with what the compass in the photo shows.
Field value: 20 °
